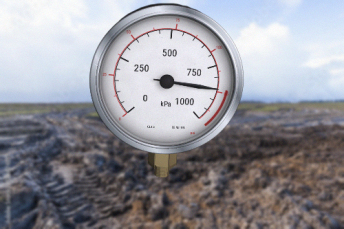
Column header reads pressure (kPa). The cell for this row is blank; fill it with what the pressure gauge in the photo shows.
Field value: 850 kPa
